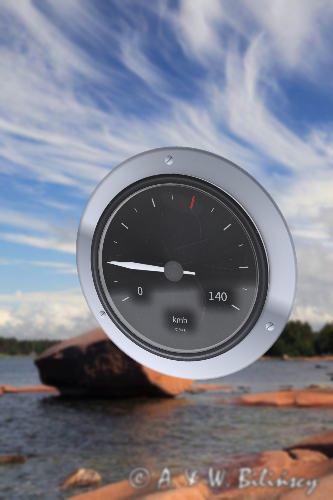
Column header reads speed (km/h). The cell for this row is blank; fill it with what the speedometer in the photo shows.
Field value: 20 km/h
